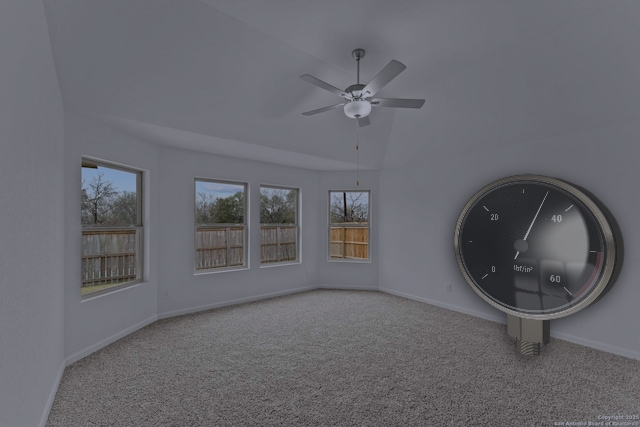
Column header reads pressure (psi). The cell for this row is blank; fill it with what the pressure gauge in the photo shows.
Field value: 35 psi
